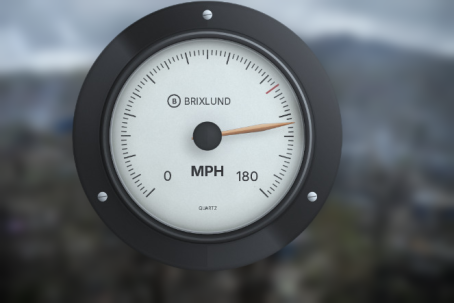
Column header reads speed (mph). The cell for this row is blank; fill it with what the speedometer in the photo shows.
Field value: 144 mph
